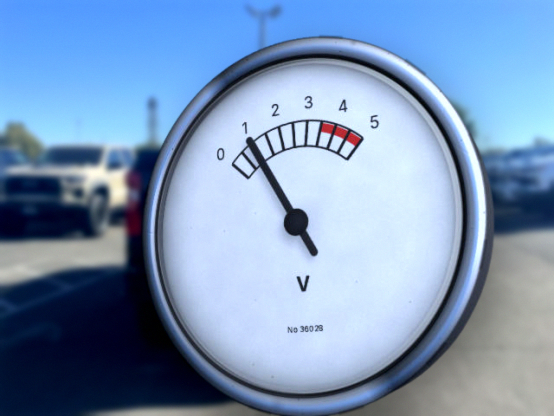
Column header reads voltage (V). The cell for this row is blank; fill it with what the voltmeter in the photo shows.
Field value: 1 V
